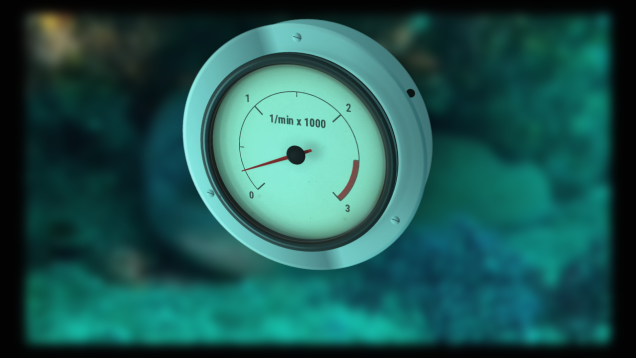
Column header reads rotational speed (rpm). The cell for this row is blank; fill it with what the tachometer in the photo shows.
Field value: 250 rpm
